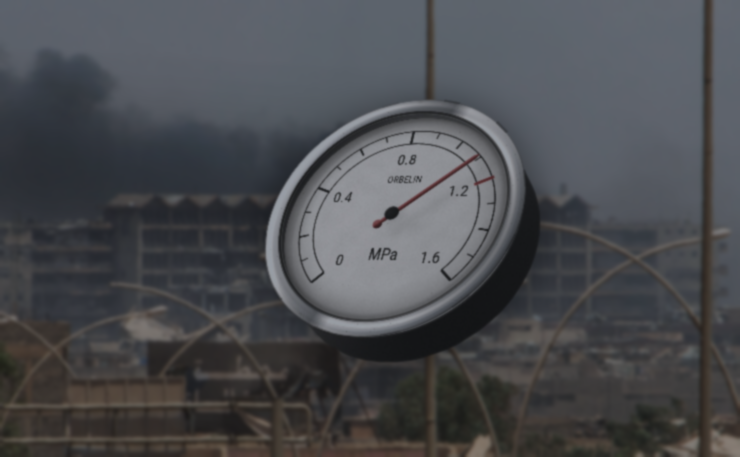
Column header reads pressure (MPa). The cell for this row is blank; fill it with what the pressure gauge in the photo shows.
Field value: 1.1 MPa
